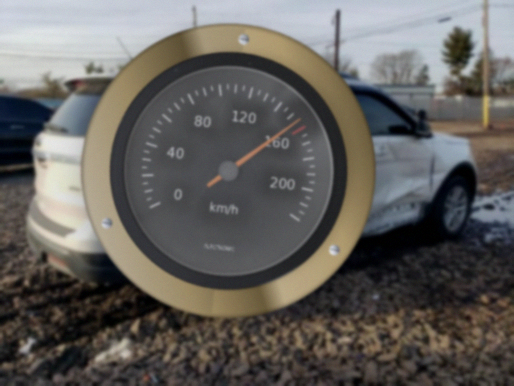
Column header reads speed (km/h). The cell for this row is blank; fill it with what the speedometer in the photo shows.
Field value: 155 km/h
